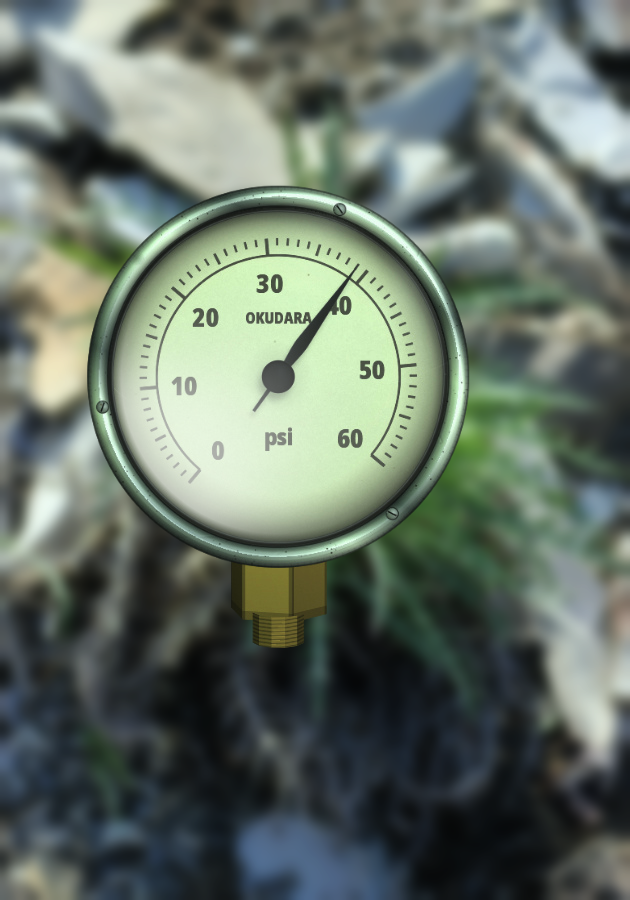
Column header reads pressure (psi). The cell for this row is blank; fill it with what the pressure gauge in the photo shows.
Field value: 39 psi
